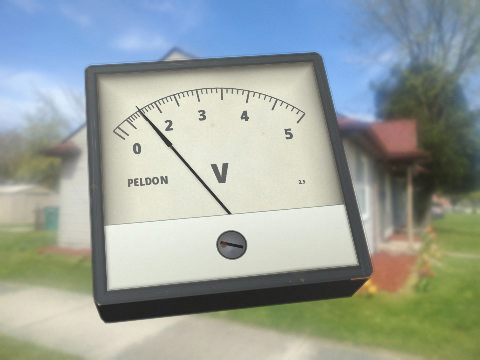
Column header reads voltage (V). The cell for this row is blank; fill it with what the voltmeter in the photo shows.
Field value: 1.5 V
